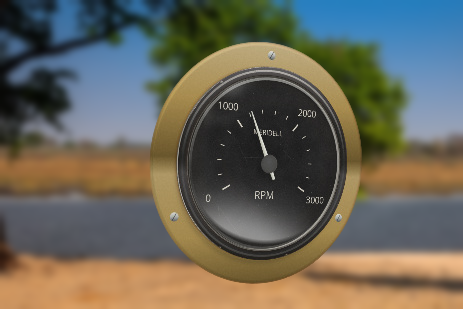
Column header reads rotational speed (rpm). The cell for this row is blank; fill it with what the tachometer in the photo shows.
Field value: 1200 rpm
